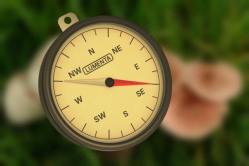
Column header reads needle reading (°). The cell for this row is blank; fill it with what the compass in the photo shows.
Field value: 120 °
